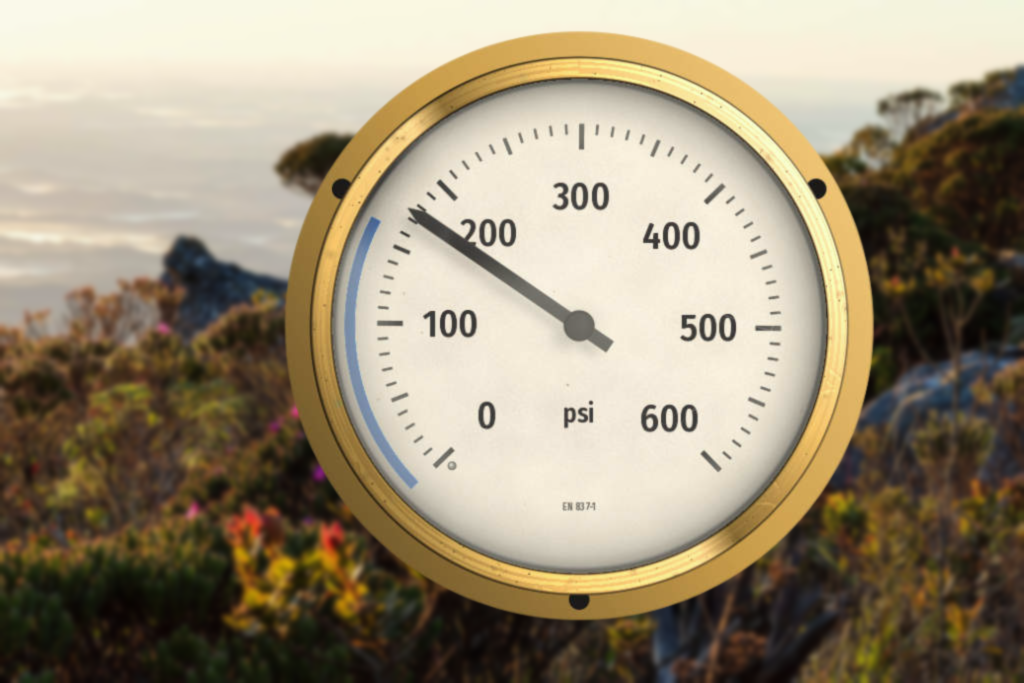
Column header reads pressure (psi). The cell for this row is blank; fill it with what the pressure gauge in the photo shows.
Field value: 175 psi
